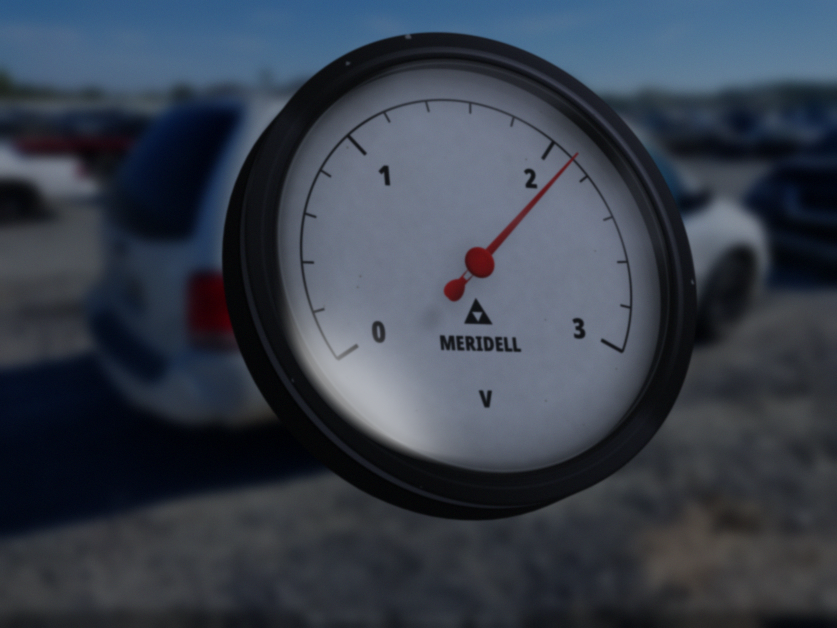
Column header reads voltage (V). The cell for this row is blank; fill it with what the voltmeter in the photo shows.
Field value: 2.1 V
